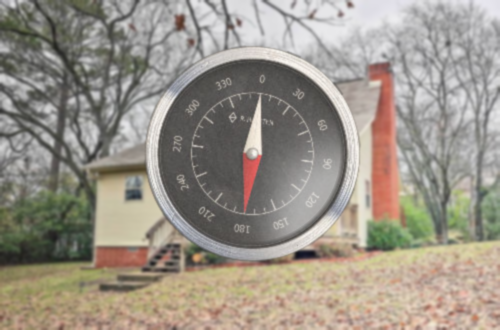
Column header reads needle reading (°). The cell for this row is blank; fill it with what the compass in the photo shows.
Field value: 180 °
